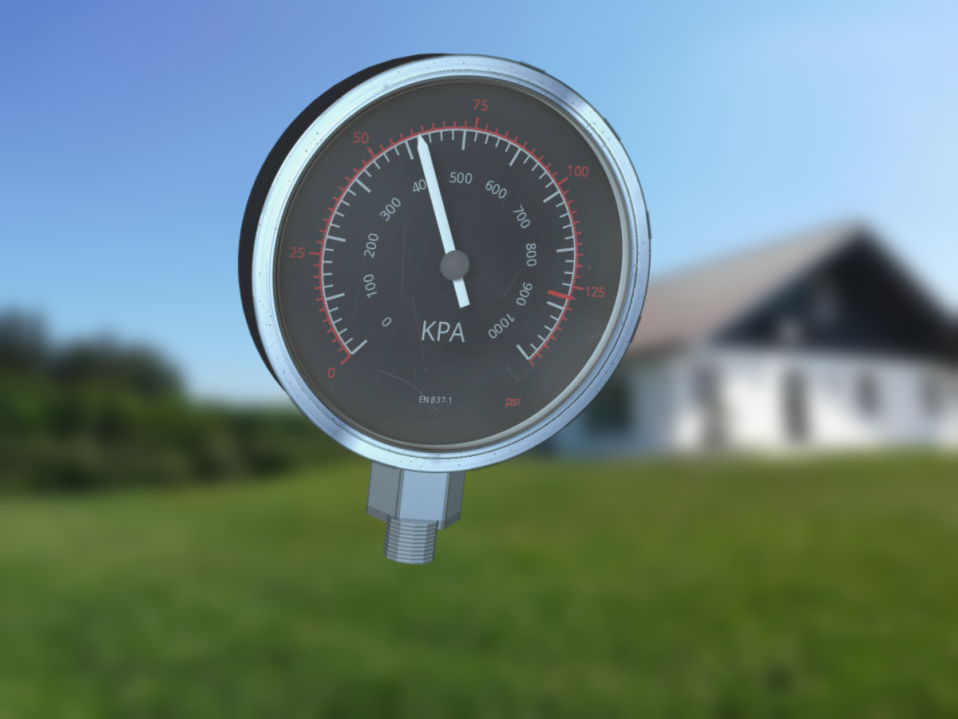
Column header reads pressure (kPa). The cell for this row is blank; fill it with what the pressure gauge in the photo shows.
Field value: 420 kPa
